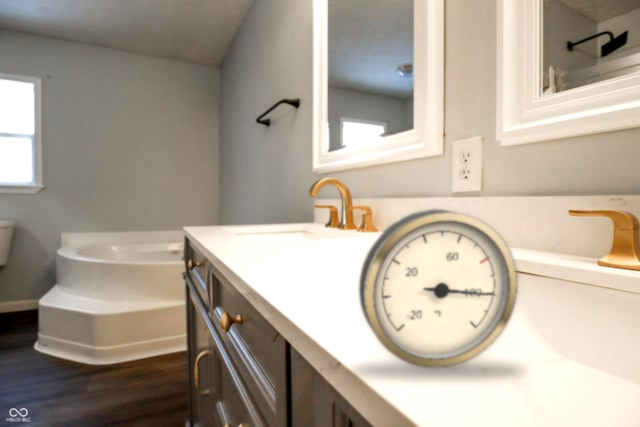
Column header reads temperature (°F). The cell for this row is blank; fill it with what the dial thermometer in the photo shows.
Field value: 100 °F
